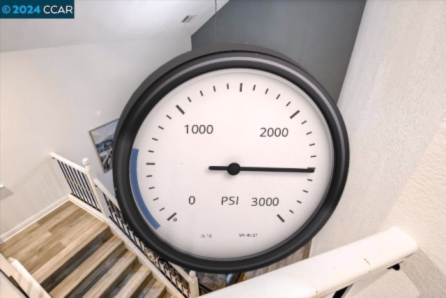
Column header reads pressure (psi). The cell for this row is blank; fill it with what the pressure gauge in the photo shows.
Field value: 2500 psi
